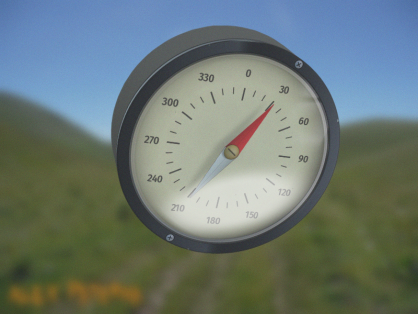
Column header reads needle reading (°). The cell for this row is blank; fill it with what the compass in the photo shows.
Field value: 30 °
